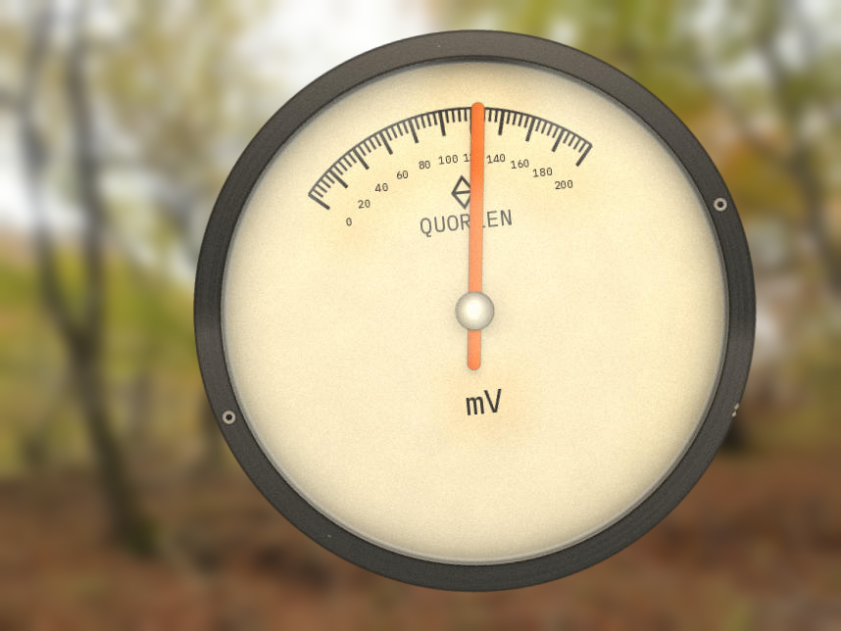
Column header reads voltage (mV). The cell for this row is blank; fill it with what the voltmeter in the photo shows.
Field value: 124 mV
